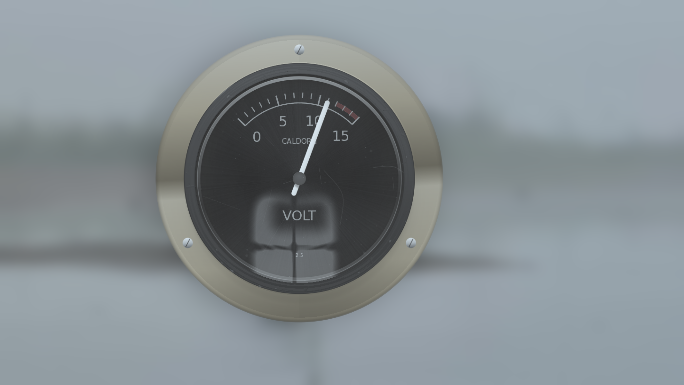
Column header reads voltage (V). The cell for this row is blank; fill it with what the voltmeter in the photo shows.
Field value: 11 V
